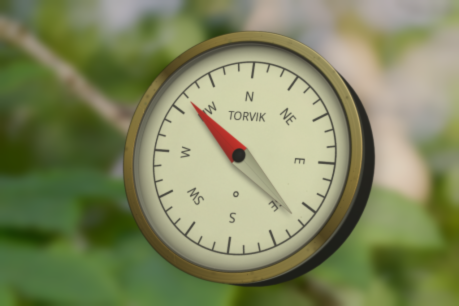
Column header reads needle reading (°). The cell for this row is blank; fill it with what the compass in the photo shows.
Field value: 310 °
